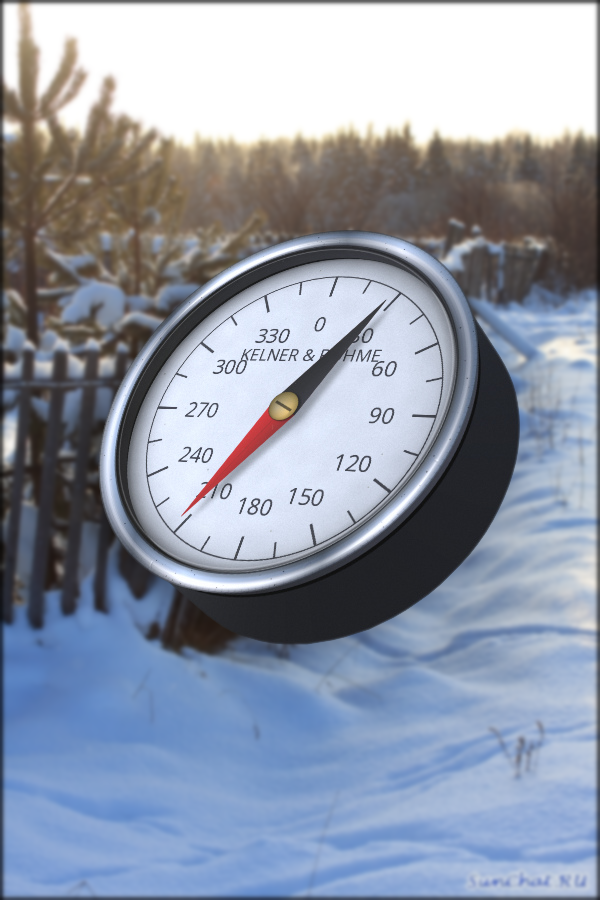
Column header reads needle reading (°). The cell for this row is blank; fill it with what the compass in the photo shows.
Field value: 210 °
